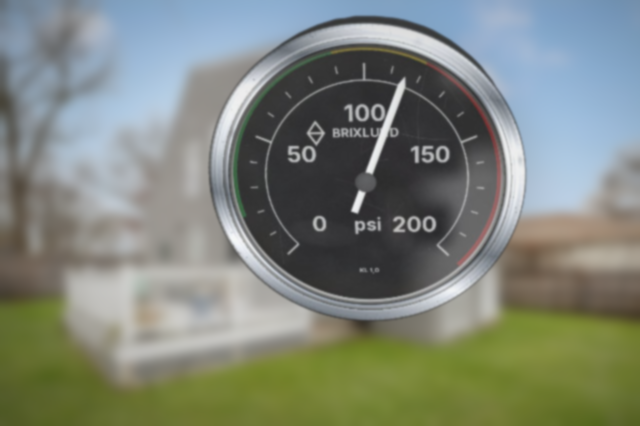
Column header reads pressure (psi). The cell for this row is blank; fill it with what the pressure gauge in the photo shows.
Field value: 115 psi
